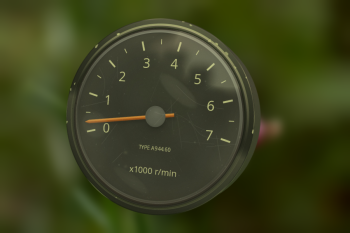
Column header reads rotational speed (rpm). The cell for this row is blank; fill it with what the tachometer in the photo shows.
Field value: 250 rpm
